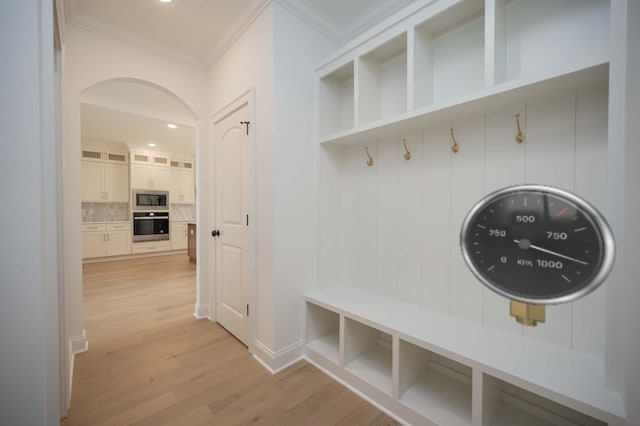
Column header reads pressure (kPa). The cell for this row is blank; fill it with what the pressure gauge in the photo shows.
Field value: 900 kPa
